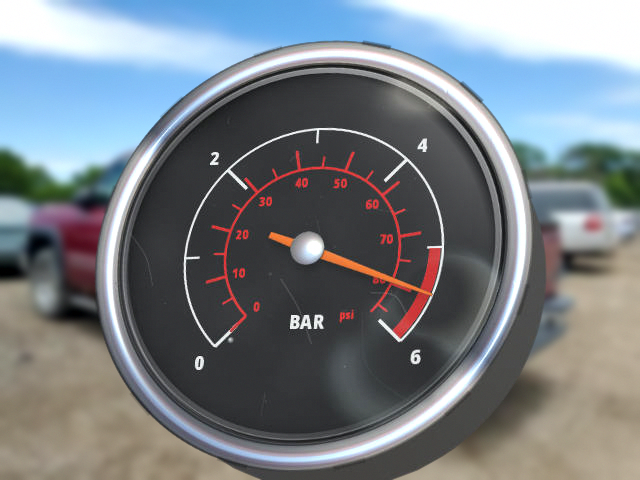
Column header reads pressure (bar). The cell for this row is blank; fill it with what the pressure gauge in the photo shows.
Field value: 5.5 bar
